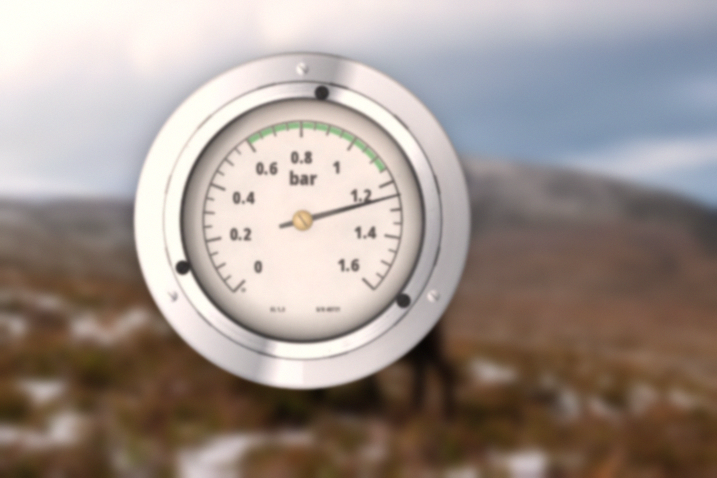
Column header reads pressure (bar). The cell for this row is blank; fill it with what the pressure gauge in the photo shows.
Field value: 1.25 bar
